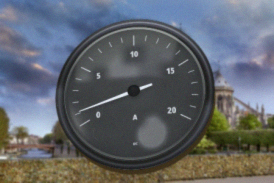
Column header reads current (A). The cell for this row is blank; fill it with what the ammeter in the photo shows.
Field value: 1 A
